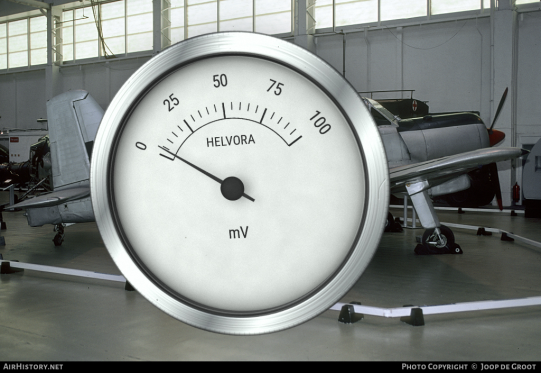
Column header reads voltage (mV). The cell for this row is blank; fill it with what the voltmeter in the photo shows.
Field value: 5 mV
